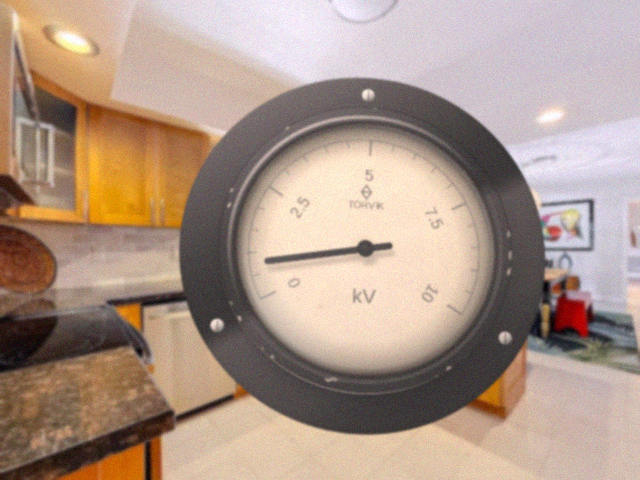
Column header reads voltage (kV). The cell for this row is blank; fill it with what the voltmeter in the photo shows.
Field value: 0.75 kV
